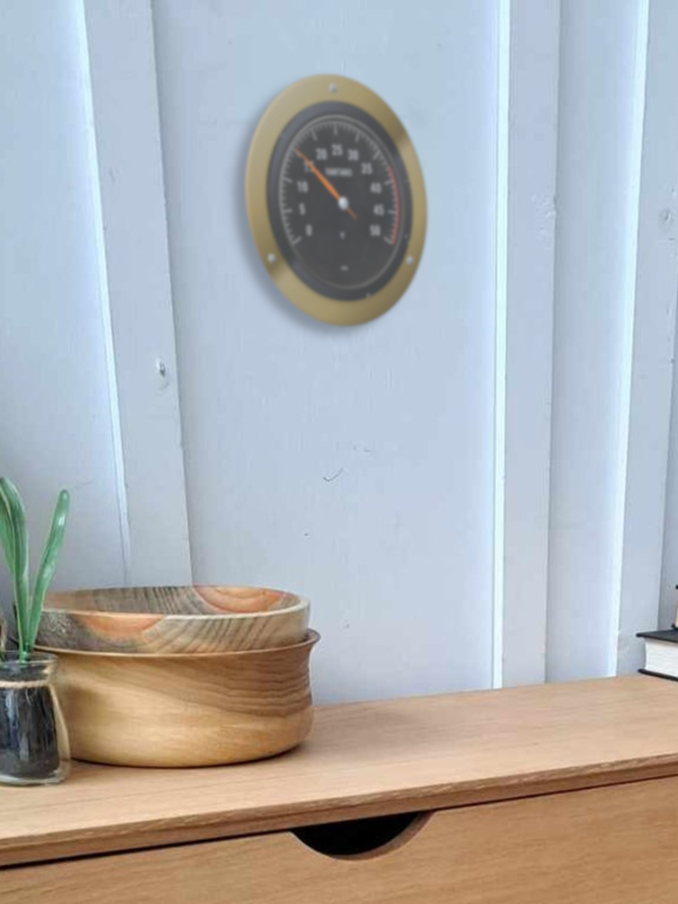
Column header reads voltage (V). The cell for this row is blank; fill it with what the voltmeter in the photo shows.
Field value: 15 V
